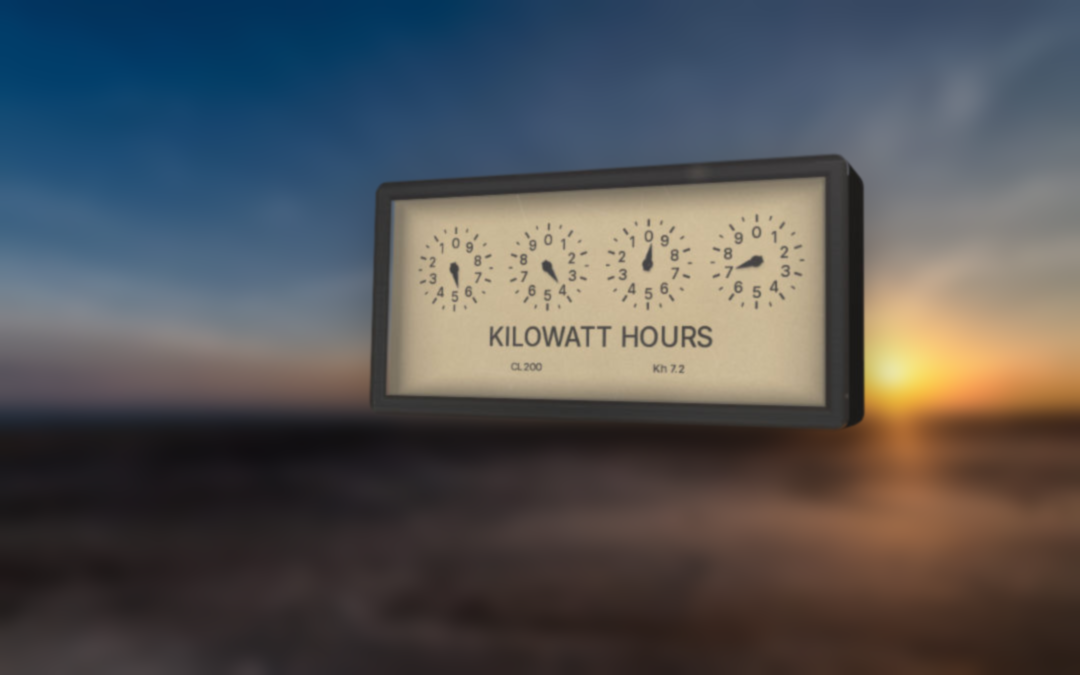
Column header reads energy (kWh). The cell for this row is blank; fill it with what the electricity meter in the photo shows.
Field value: 5397 kWh
